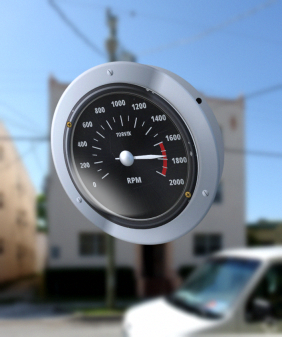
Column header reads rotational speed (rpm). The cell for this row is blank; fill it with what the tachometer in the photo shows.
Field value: 1750 rpm
